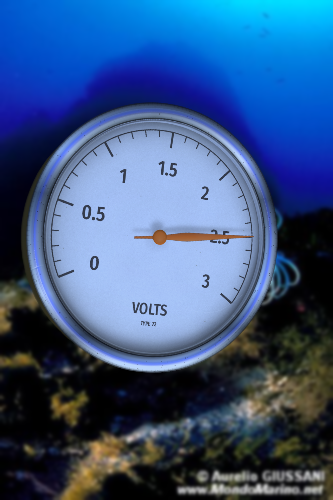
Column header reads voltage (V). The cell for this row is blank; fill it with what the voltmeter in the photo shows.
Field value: 2.5 V
